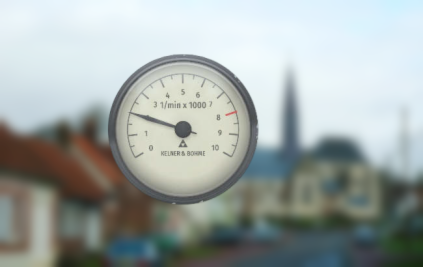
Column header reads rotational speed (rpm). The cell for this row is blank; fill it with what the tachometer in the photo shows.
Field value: 2000 rpm
